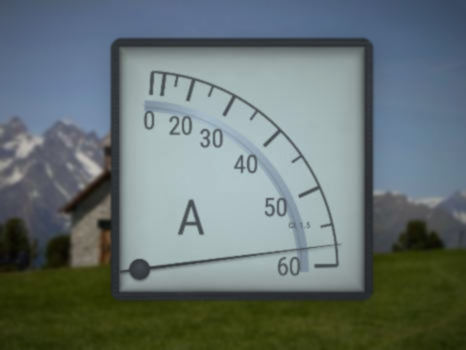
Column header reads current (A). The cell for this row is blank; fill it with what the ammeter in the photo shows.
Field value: 57.5 A
